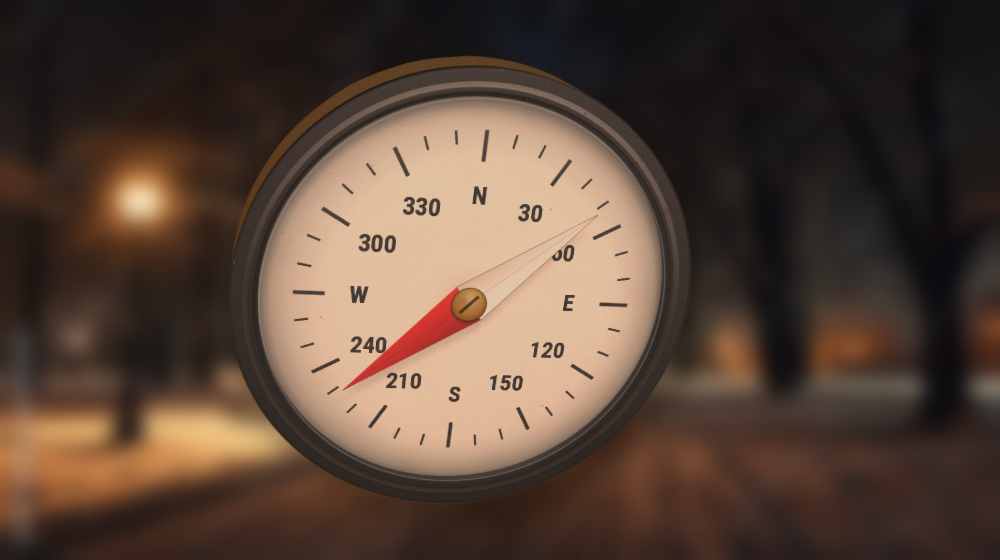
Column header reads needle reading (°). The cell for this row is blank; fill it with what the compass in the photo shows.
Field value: 230 °
